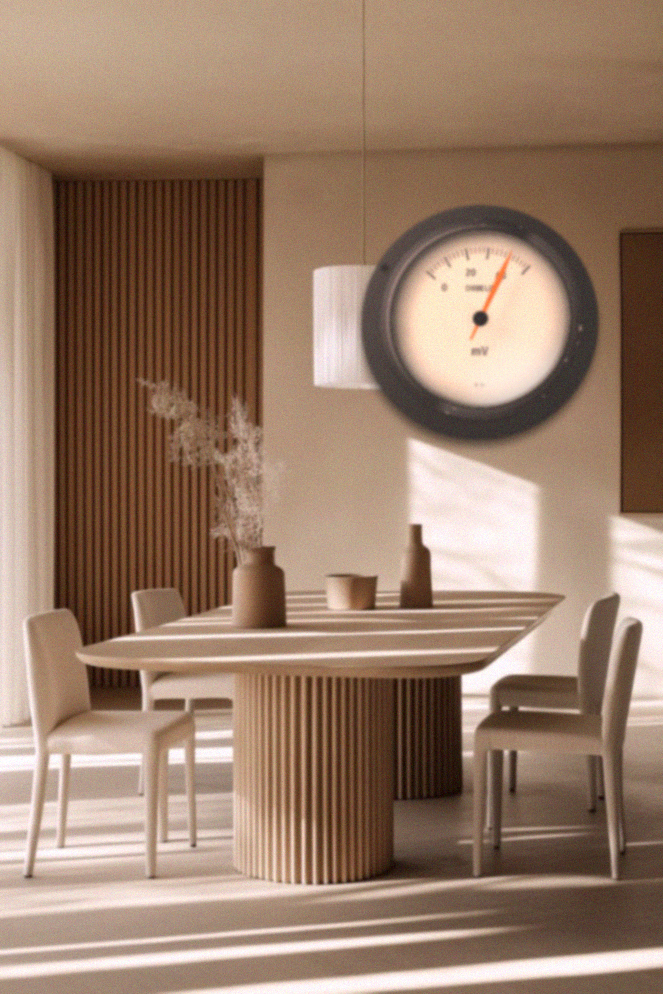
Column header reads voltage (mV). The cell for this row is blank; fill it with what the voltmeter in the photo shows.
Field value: 40 mV
